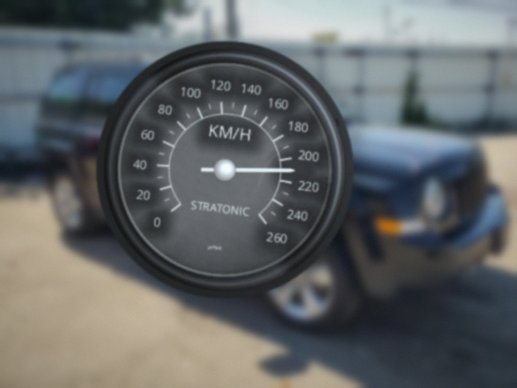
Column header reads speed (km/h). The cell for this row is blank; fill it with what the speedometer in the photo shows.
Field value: 210 km/h
